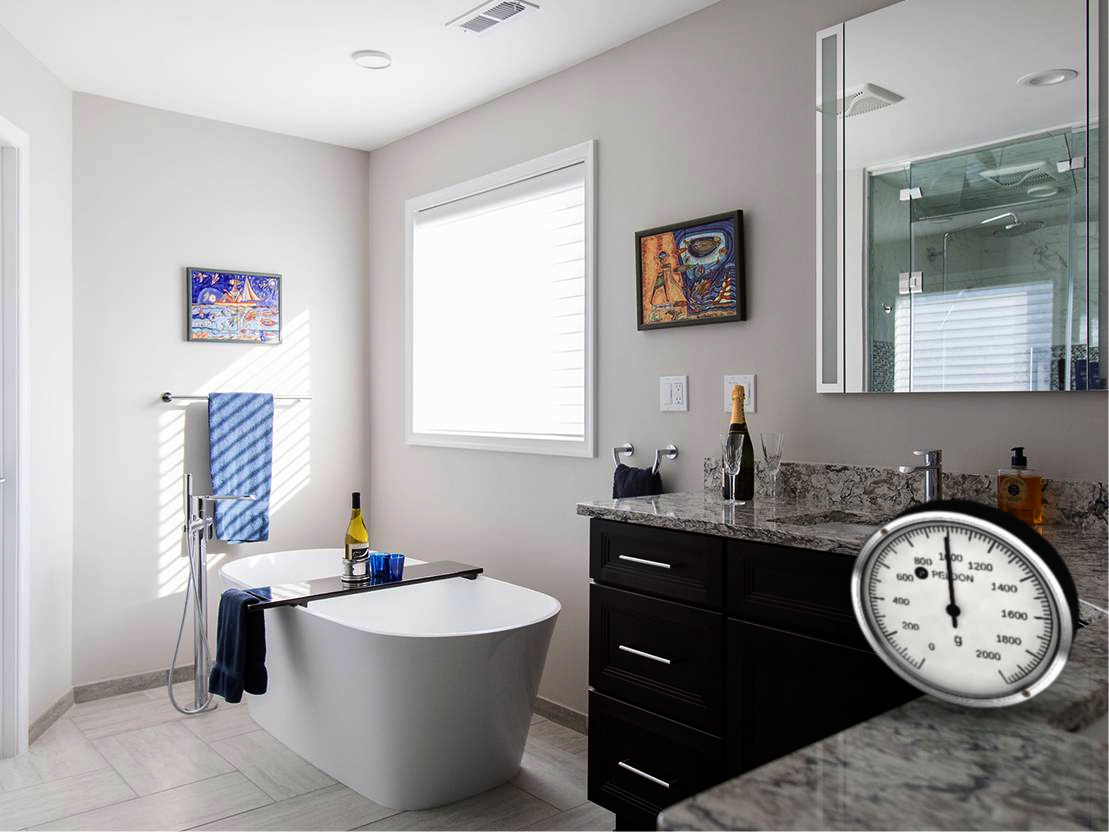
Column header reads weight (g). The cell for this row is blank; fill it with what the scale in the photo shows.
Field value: 1000 g
